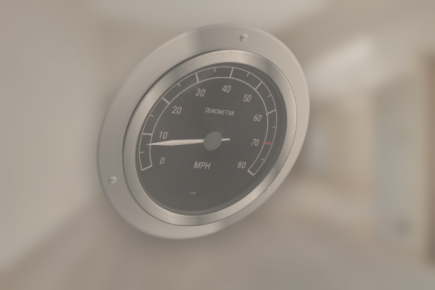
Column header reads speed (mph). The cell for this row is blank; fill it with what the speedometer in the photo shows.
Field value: 7.5 mph
